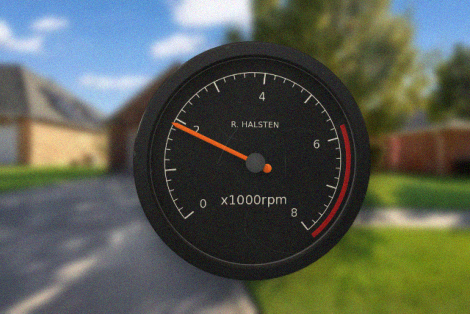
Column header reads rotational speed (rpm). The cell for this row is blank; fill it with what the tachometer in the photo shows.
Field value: 1900 rpm
